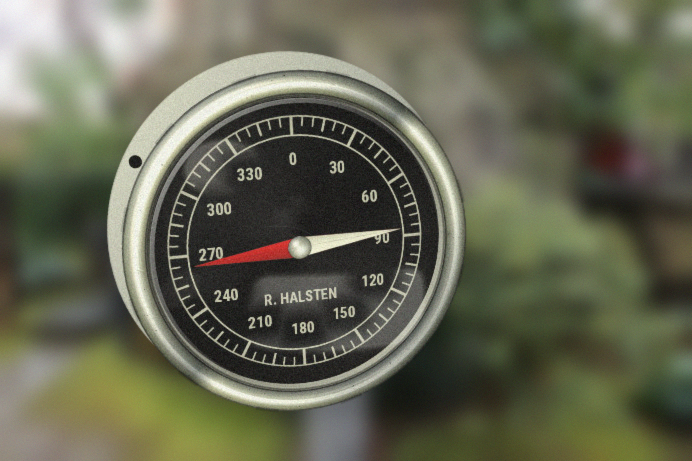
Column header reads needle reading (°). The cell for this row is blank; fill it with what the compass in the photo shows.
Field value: 265 °
